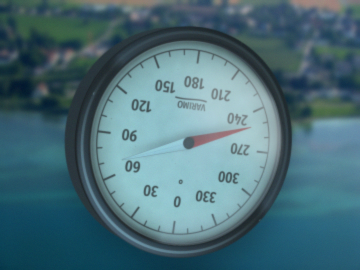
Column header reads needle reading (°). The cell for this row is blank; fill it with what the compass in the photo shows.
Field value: 250 °
